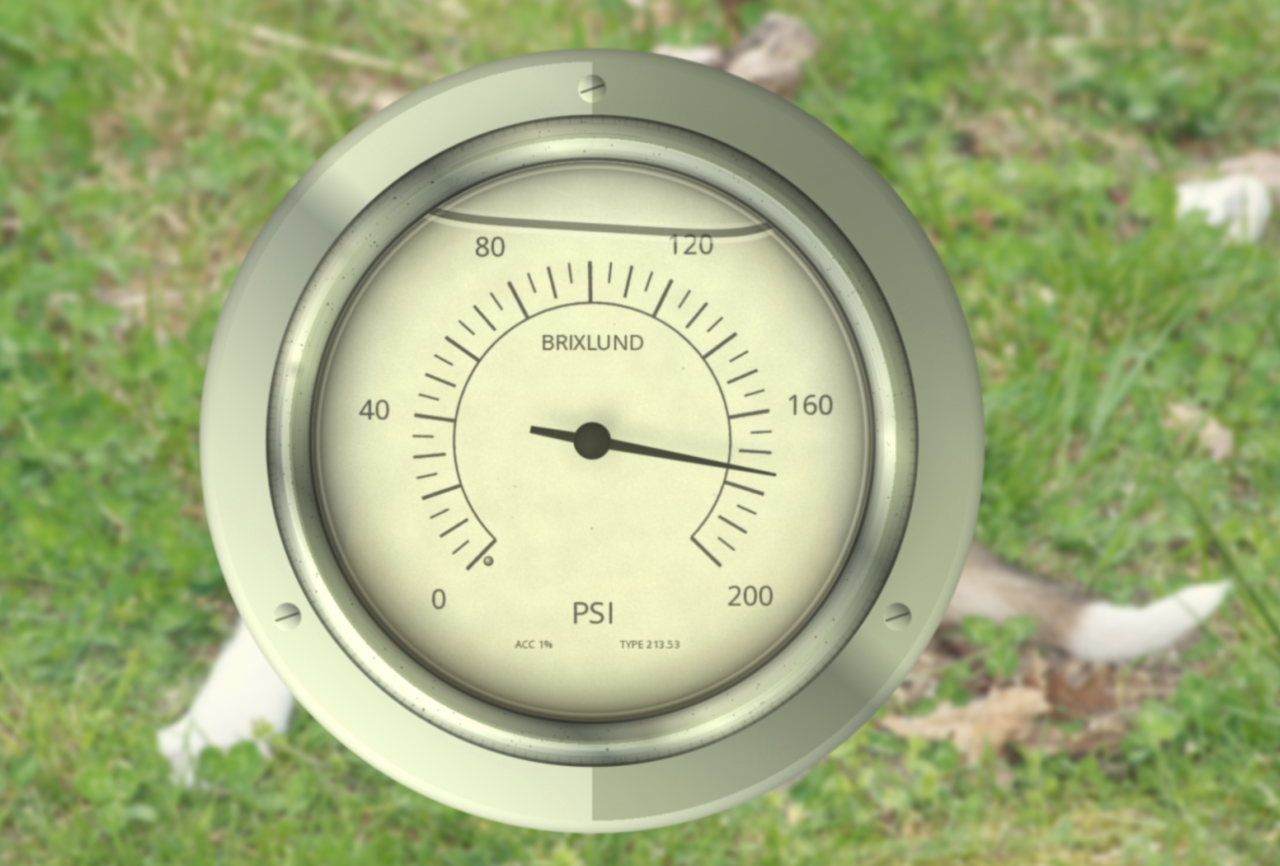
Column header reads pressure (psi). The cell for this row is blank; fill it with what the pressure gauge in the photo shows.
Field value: 175 psi
